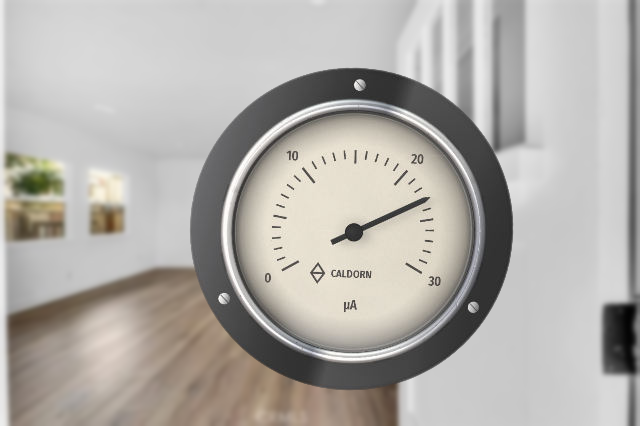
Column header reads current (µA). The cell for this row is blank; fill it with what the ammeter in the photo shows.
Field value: 23 µA
